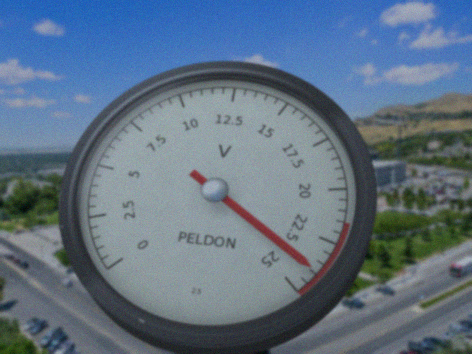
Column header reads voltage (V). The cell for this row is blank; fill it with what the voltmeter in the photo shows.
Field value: 24 V
